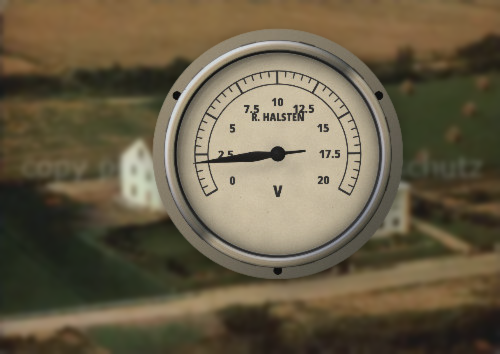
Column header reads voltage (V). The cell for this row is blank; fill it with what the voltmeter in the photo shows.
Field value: 2 V
